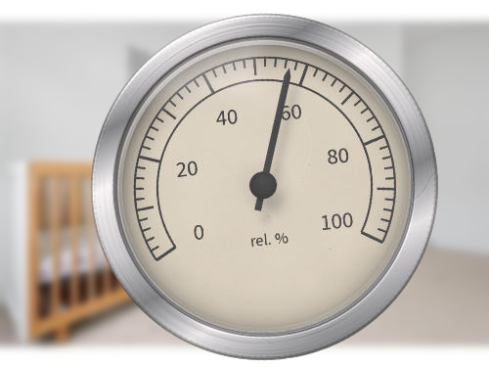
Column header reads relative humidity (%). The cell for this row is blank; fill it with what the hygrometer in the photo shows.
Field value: 57 %
